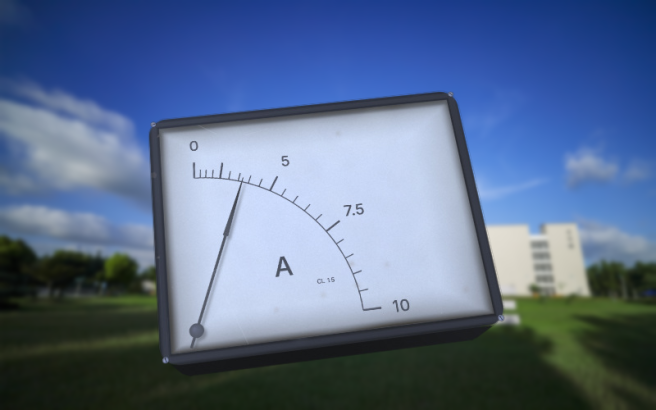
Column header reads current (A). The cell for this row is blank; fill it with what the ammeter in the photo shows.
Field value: 3.75 A
